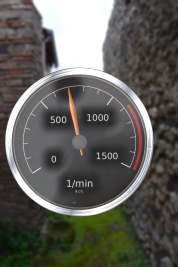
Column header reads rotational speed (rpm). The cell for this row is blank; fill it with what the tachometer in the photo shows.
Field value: 700 rpm
